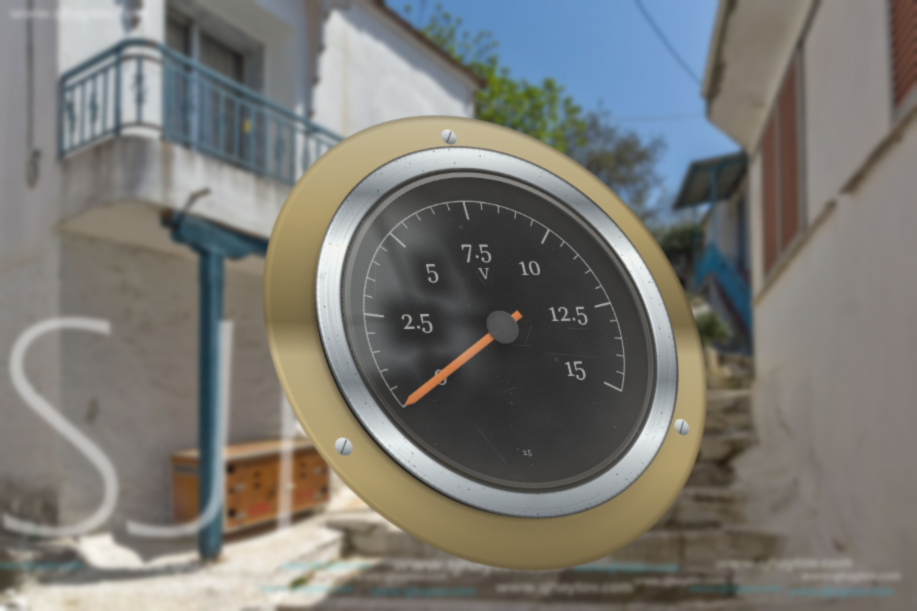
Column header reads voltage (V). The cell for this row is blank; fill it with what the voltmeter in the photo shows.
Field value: 0 V
